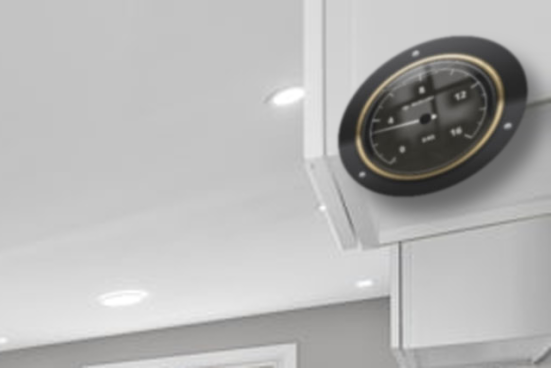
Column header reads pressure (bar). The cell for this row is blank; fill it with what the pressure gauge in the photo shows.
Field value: 3 bar
